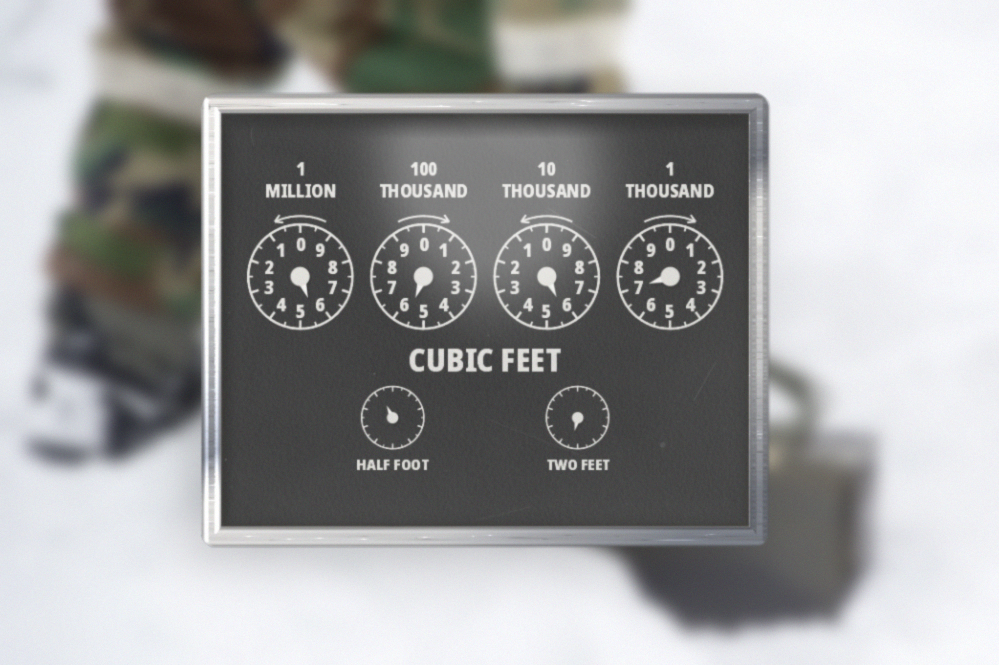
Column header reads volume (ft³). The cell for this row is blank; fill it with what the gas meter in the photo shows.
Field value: 555700 ft³
